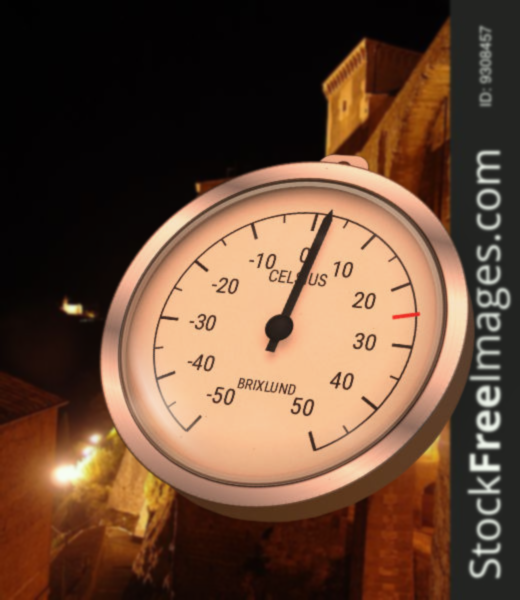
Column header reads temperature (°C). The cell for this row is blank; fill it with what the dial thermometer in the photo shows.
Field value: 2.5 °C
